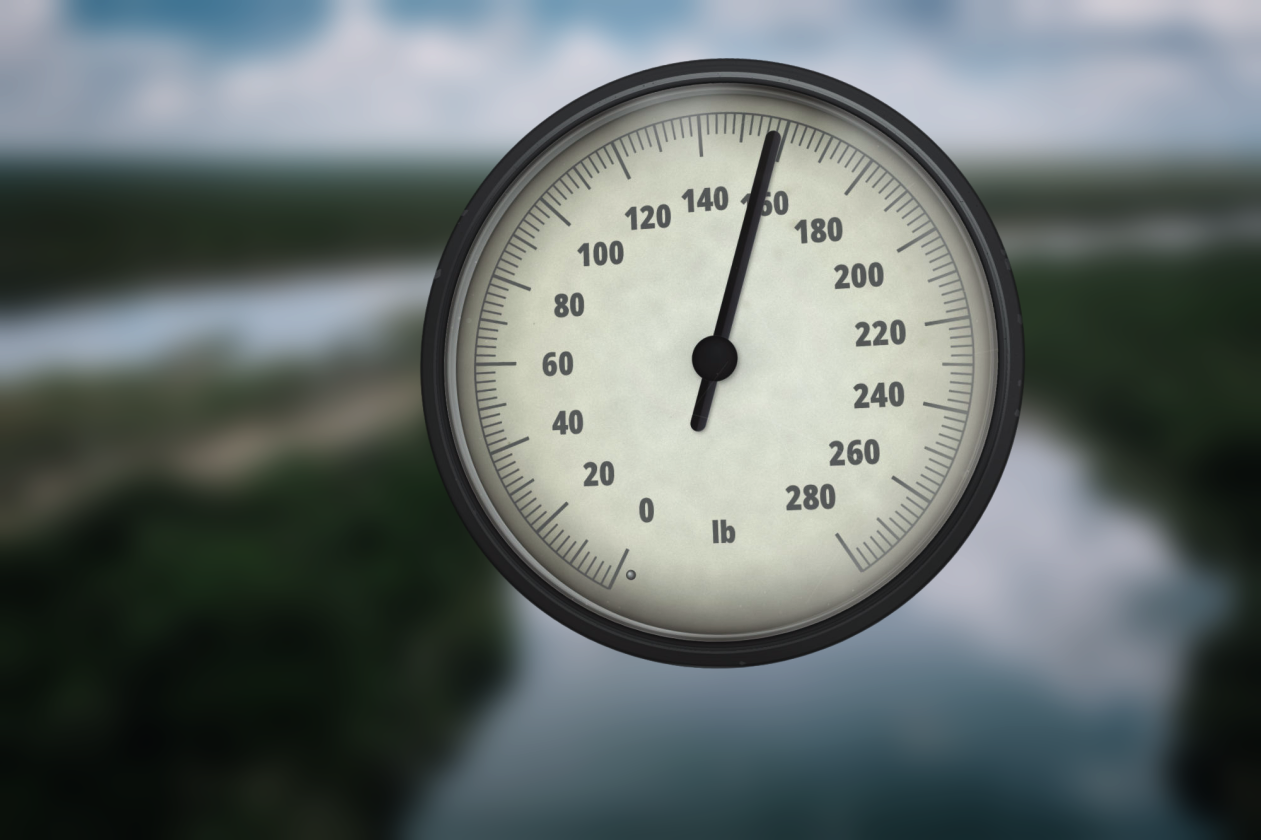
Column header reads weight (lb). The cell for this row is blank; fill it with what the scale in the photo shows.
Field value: 158 lb
